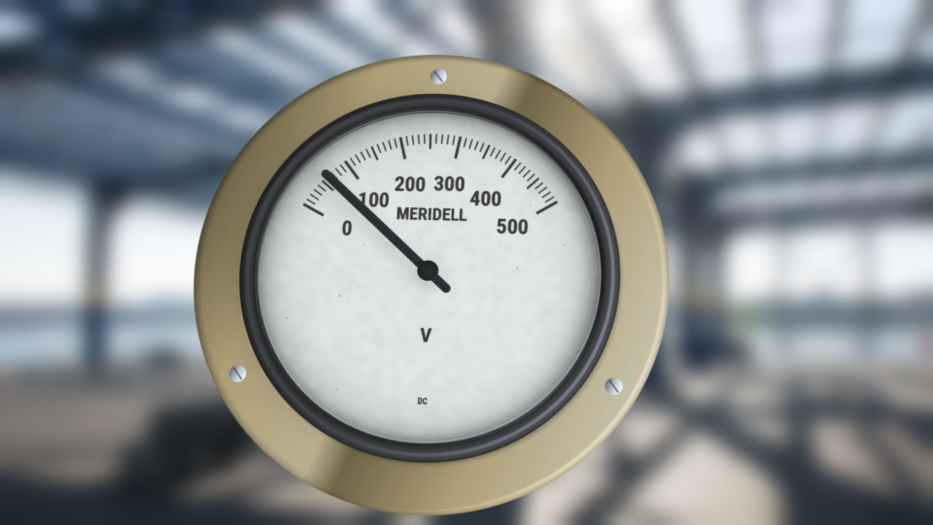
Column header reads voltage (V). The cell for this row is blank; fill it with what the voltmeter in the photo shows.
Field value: 60 V
